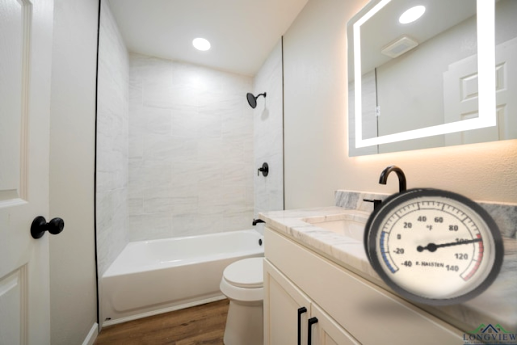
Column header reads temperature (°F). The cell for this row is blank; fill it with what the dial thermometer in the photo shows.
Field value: 100 °F
